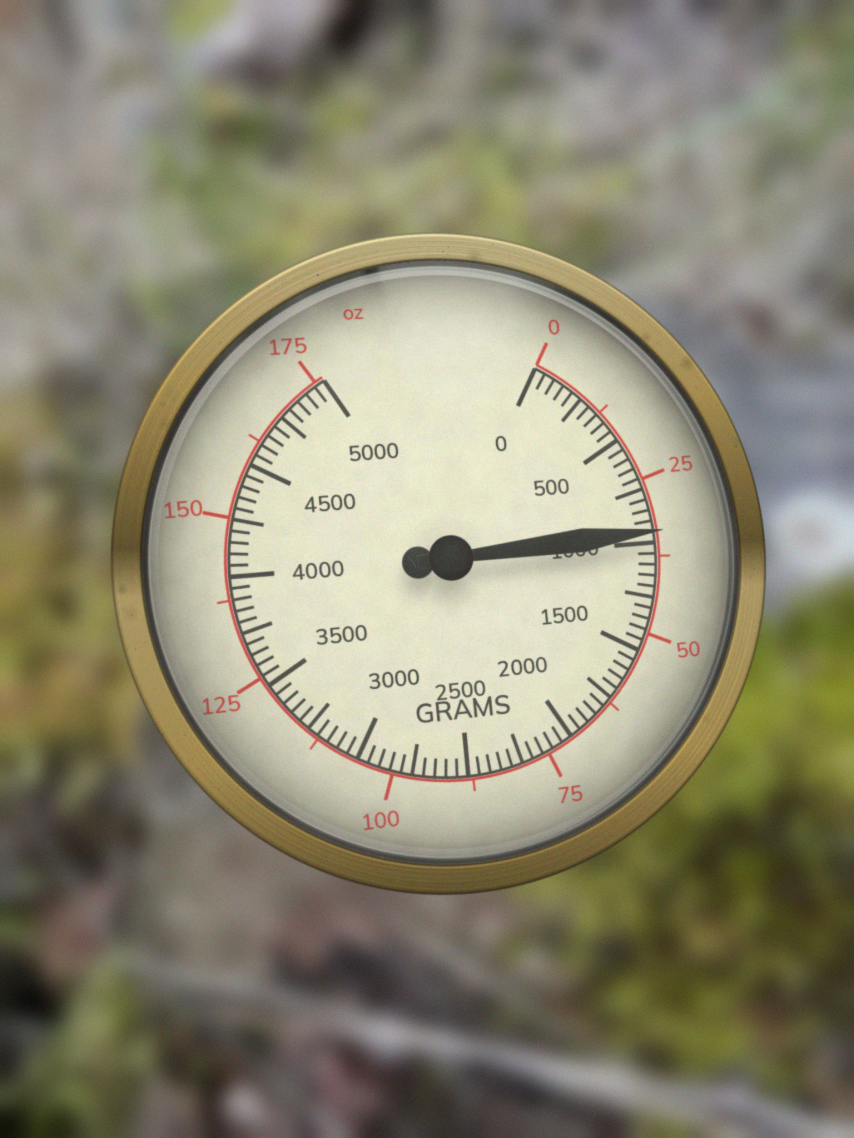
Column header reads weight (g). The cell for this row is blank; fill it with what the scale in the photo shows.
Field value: 950 g
